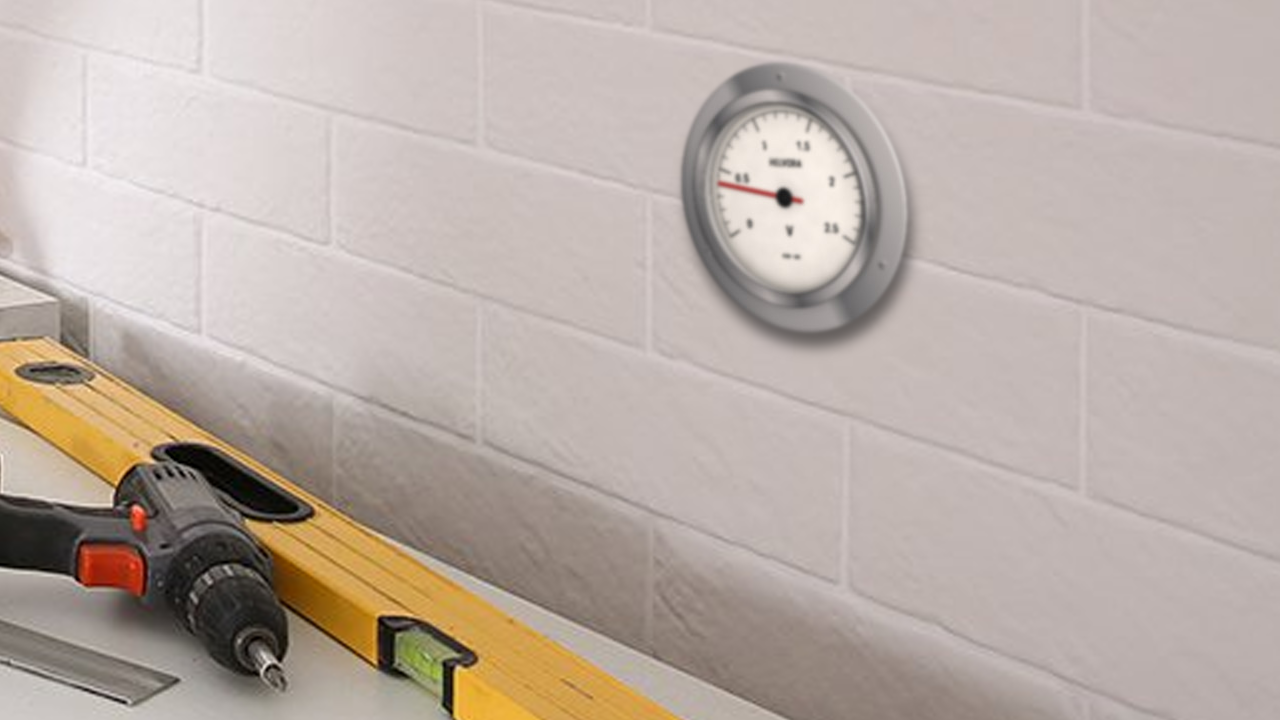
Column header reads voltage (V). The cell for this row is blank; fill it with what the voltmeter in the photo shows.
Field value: 0.4 V
